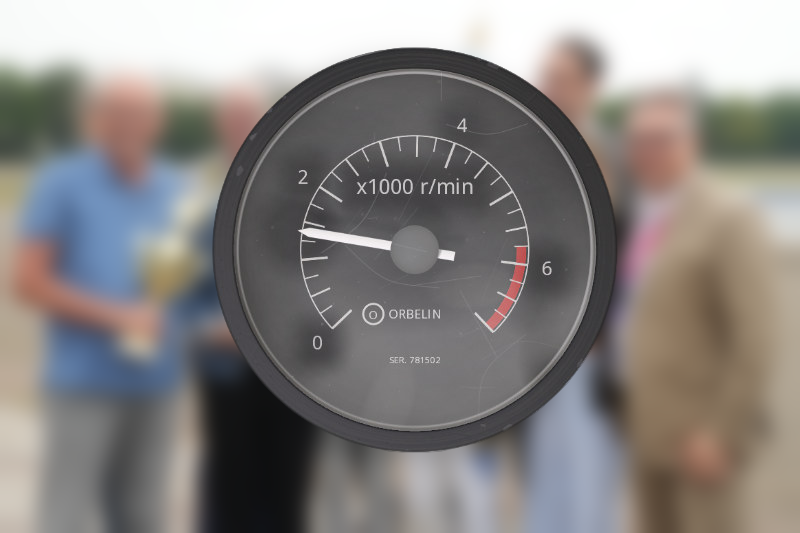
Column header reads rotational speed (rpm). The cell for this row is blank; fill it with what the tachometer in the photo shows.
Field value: 1375 rpm
